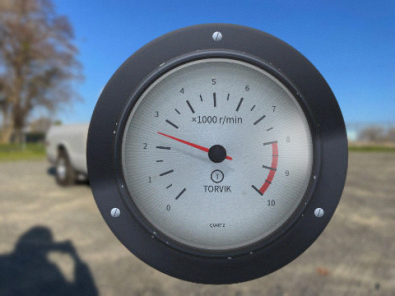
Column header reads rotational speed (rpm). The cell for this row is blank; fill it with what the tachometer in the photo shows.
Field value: 2500 rpm
